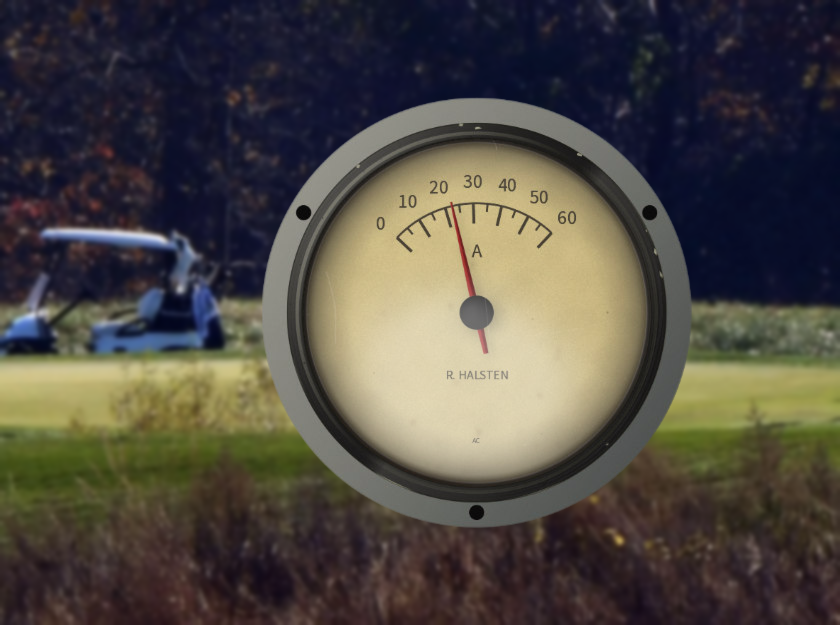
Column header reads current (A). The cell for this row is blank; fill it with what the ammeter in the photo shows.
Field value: 22.5 A
